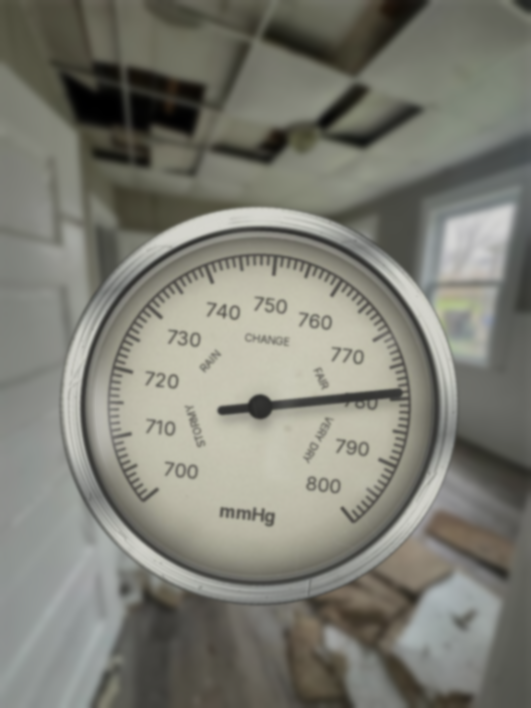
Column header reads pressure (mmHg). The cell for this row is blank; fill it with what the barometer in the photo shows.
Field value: 779 mmHg
